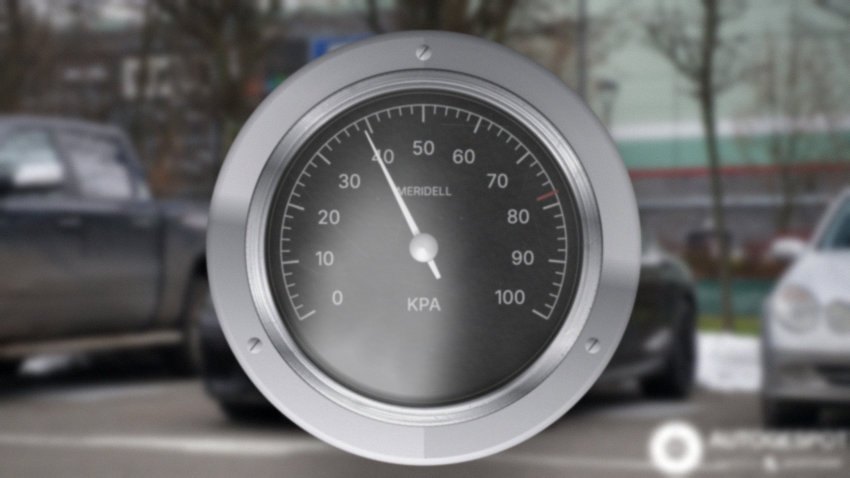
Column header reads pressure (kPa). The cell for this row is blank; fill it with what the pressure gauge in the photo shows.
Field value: 39 kPa
